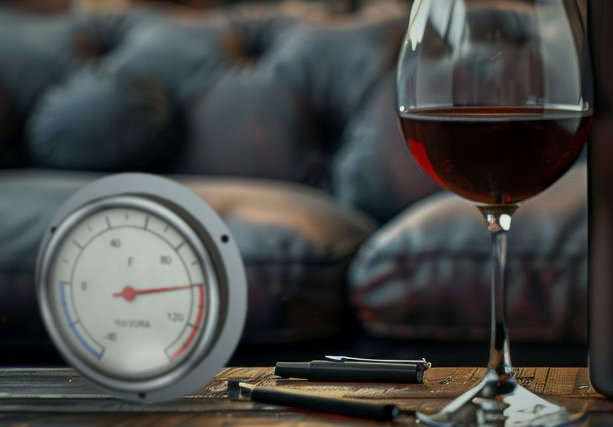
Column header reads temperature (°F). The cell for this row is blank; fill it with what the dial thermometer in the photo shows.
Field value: 100 °F
